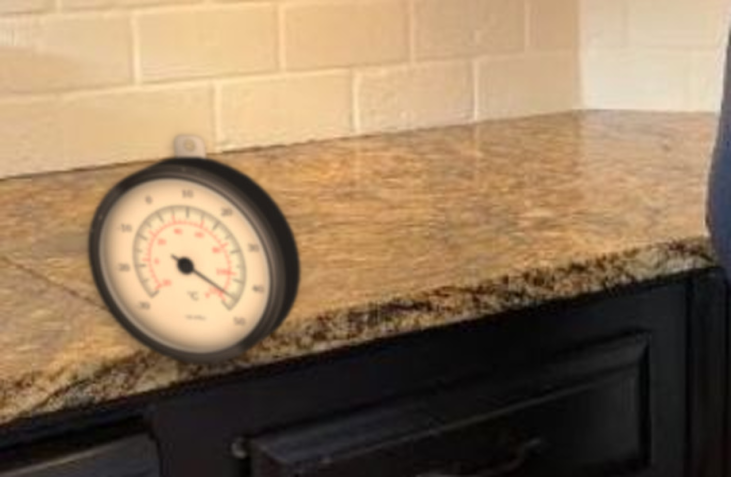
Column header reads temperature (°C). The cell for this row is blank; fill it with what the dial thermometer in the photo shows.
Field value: 45 °C
